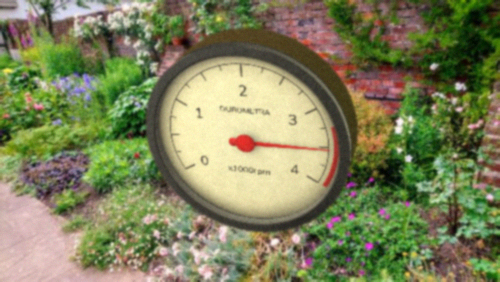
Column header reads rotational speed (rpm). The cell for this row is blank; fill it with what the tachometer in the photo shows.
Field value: 3500 rpm
